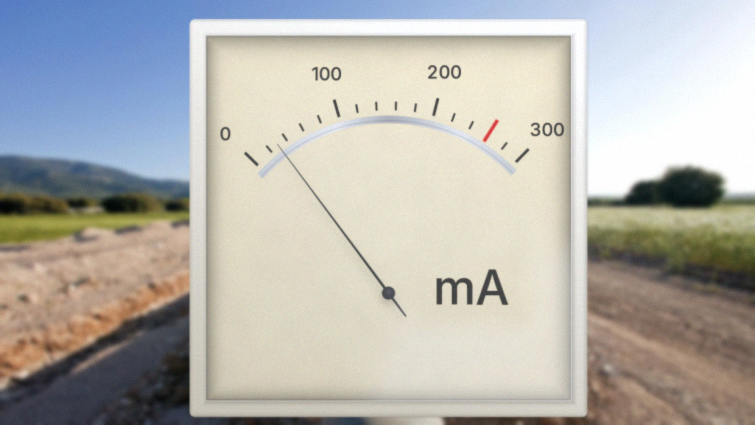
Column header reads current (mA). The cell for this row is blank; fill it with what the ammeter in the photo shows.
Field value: 30 mA
